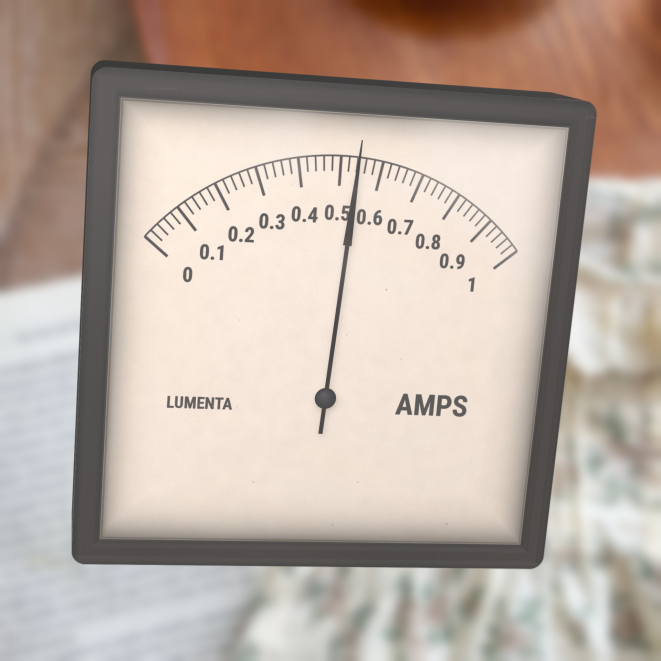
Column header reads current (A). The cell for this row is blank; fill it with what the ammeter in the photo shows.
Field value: 0.54 A
